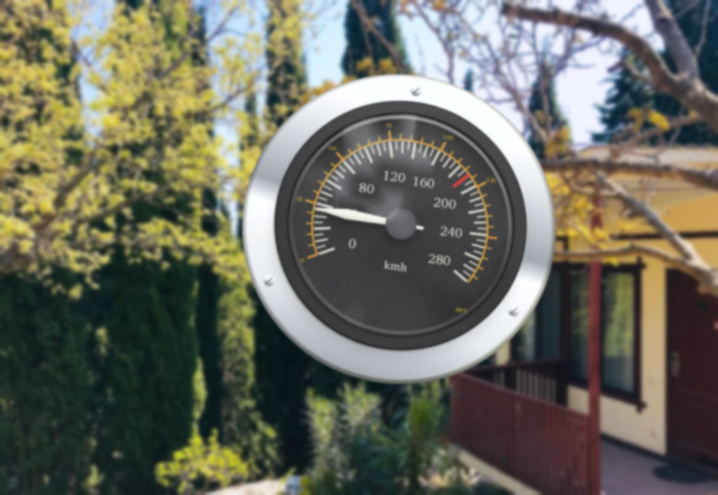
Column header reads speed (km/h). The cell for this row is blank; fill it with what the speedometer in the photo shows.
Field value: 35 km/h
